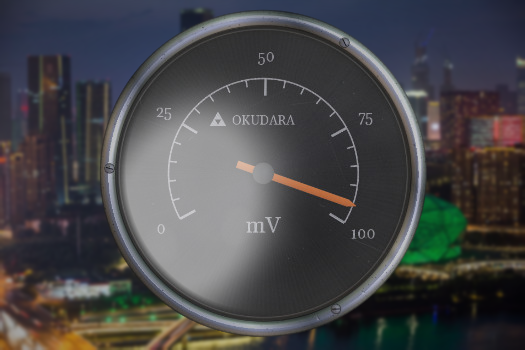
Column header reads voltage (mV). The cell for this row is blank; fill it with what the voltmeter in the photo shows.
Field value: 95 mV
